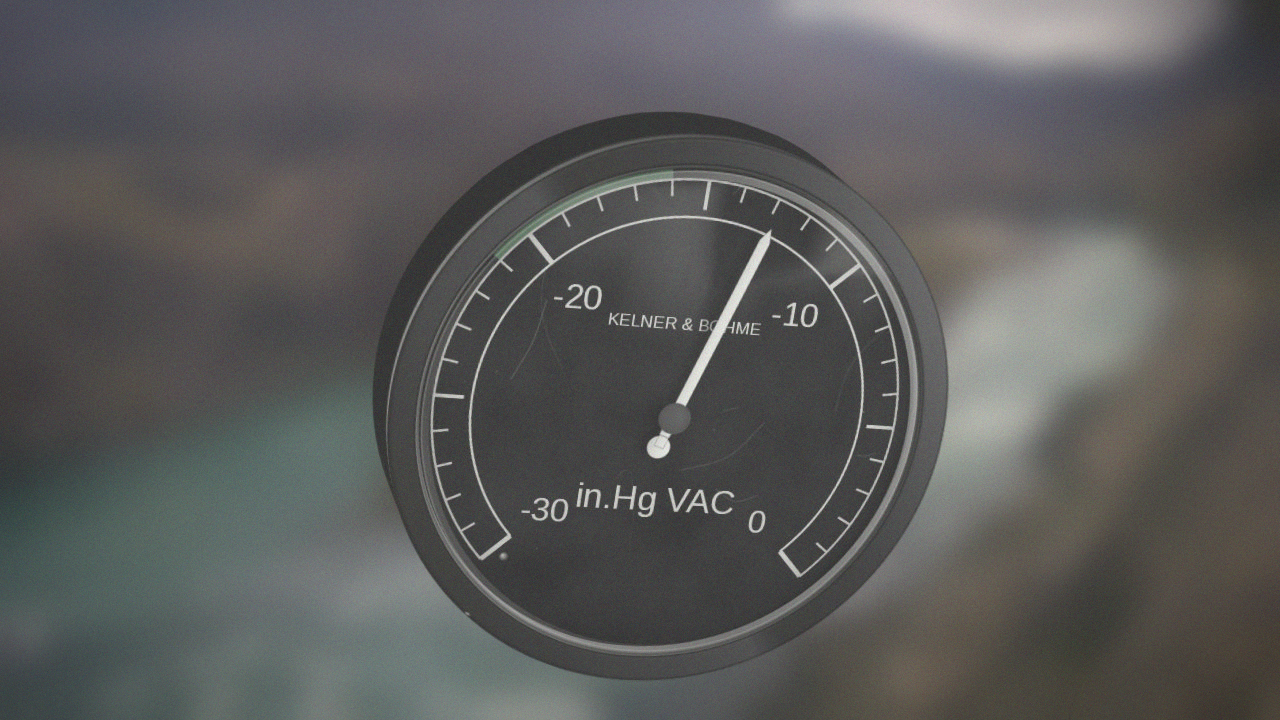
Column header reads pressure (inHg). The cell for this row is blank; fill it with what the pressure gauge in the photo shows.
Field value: -13 inHg
